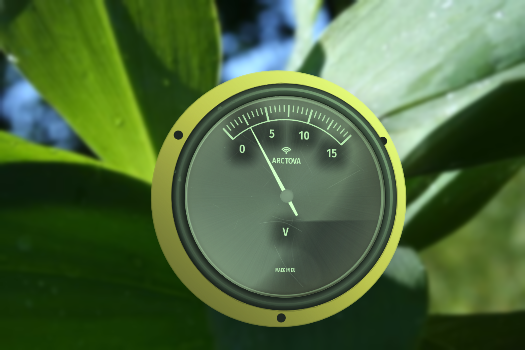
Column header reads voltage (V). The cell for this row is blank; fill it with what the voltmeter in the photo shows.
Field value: 2.5 V
